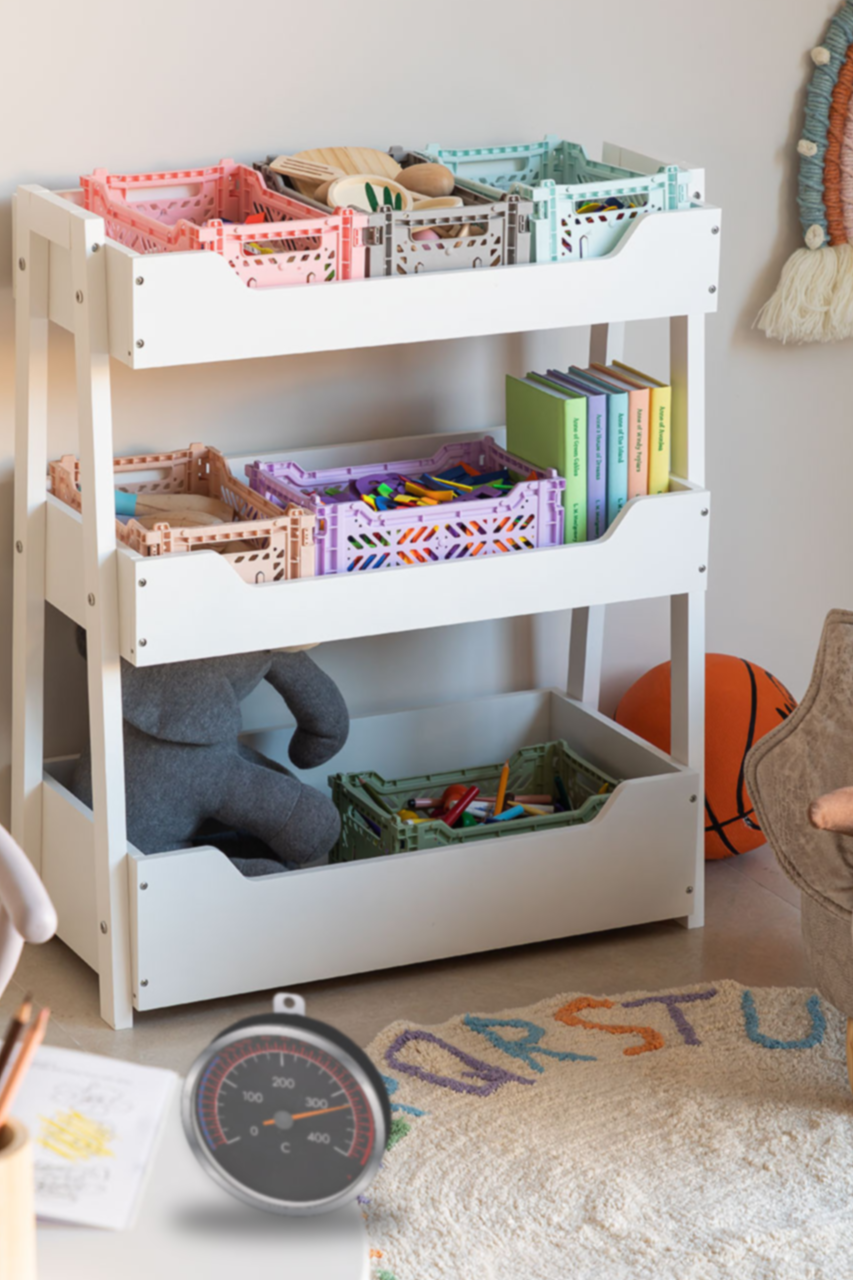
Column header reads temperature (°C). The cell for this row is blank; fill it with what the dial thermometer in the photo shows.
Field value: 320 °C
